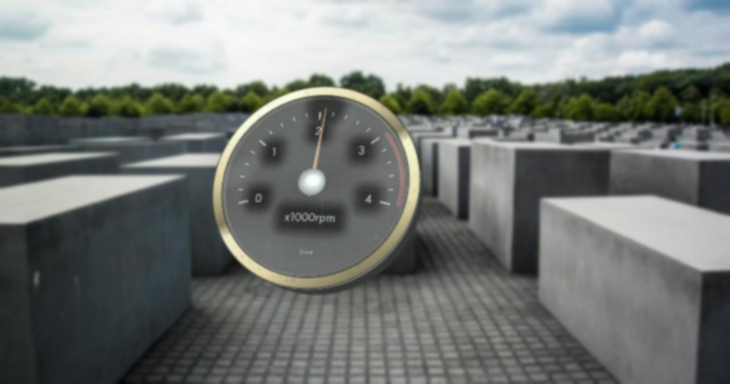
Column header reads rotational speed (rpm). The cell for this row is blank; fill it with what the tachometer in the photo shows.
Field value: 2100 rpm
